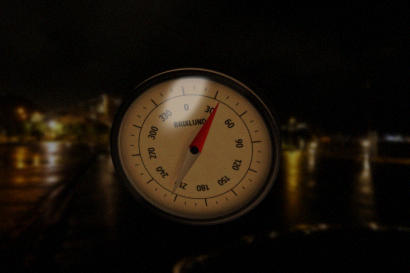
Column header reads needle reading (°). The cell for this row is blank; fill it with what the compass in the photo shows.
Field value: 35 °
